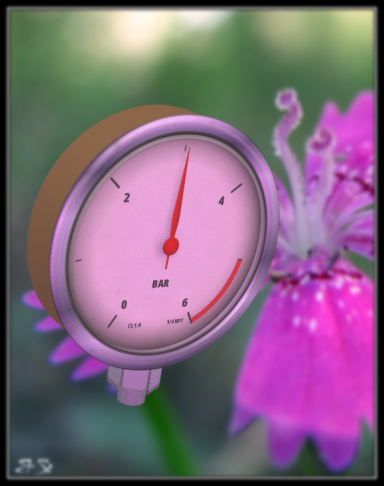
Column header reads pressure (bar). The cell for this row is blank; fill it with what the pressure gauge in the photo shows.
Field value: 3 bar
